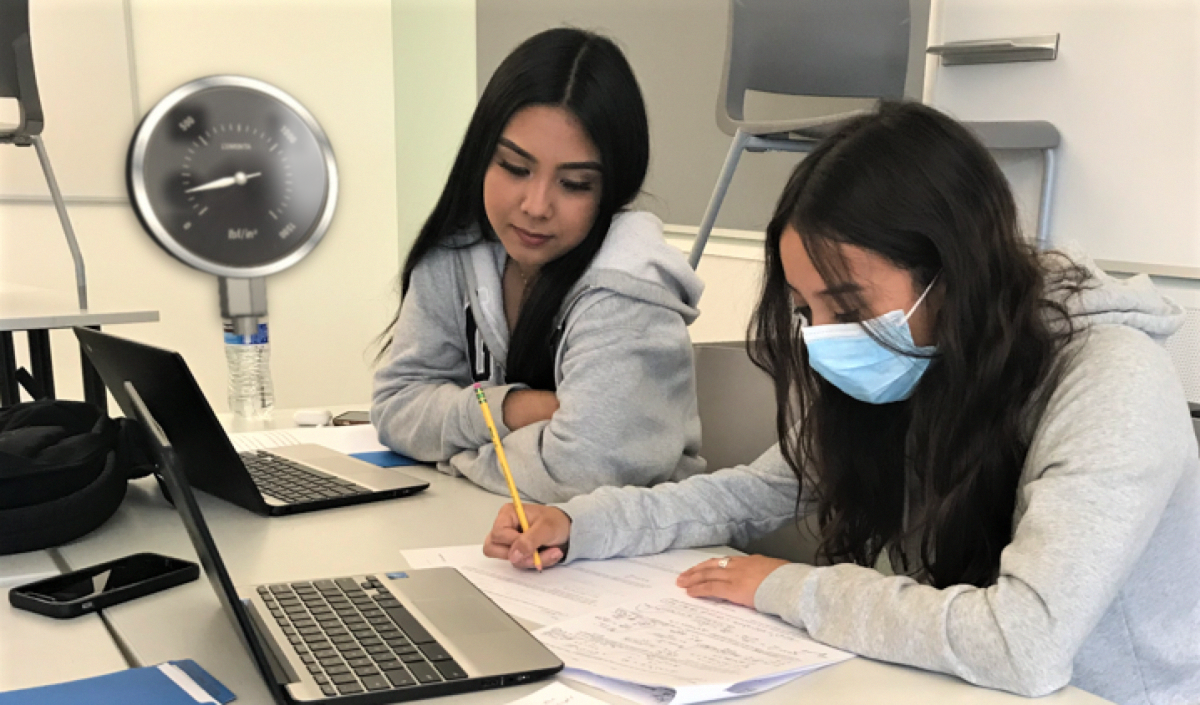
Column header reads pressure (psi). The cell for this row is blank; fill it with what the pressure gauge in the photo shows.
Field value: 150 psi
